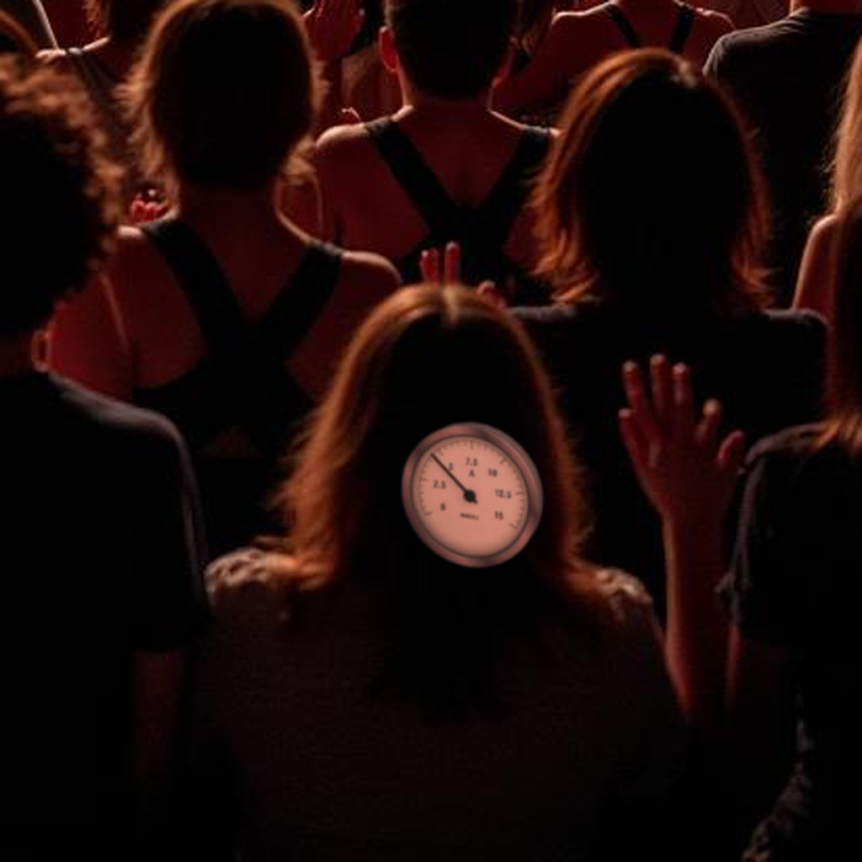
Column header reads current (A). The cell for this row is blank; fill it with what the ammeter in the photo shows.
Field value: 4.5 A
